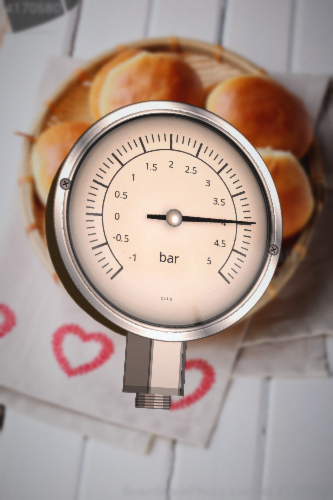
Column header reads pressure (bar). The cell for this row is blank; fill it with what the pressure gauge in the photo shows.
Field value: 4 bar
